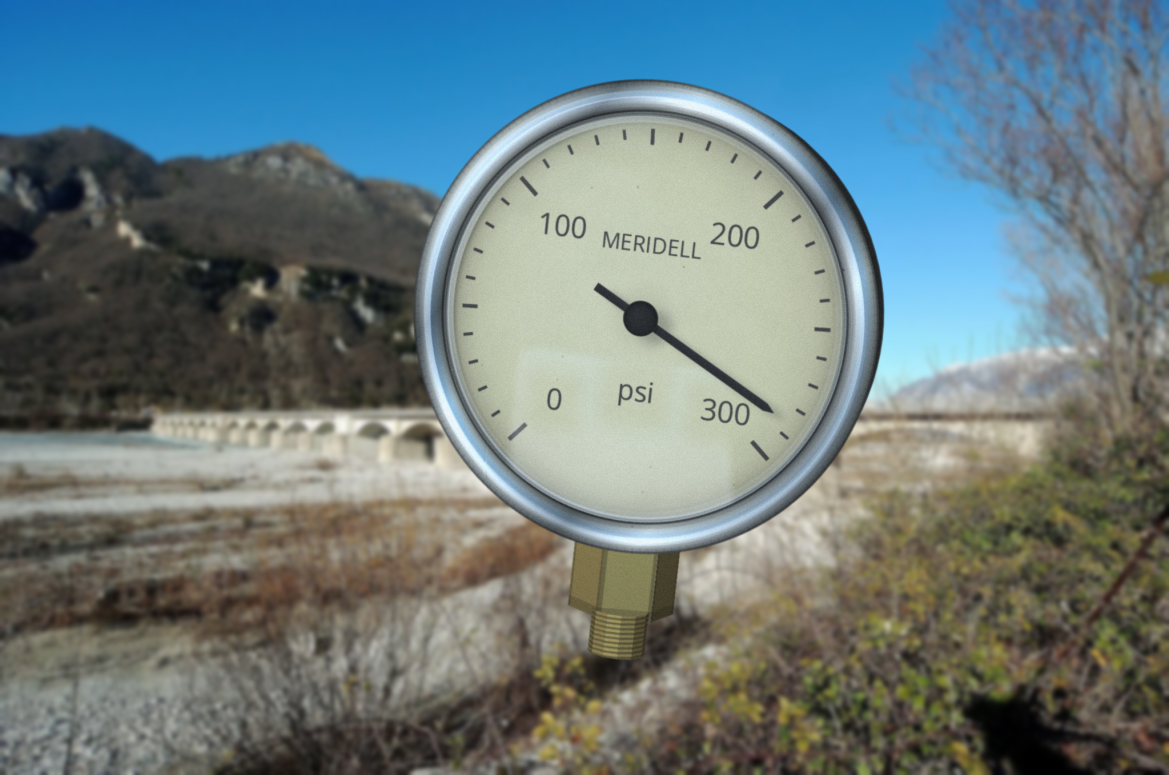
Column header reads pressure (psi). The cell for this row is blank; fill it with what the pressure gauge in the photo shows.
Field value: 285 psi
